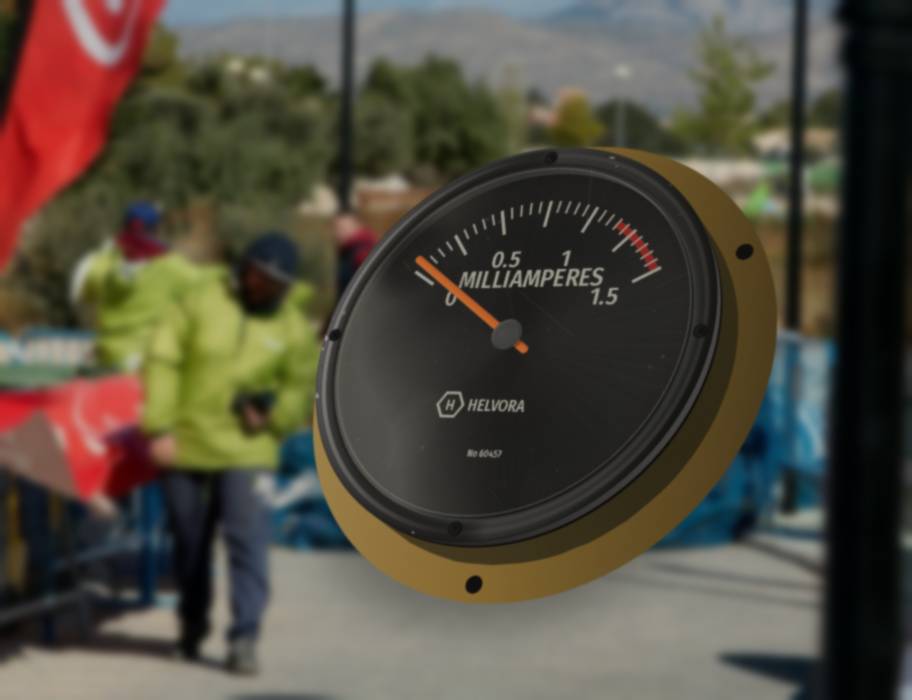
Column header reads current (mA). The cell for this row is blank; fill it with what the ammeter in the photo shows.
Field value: 0.05 mA
